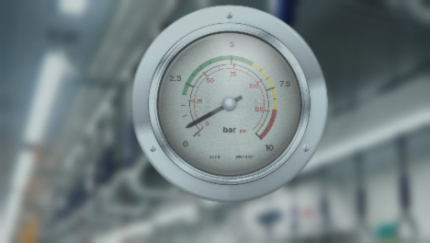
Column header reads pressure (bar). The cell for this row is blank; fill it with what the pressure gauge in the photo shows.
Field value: 0.5 bar
